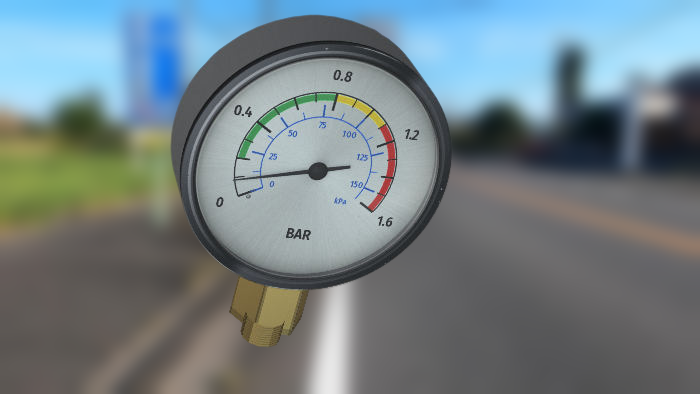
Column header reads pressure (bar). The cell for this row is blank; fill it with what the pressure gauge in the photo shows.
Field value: 0.1 bar
